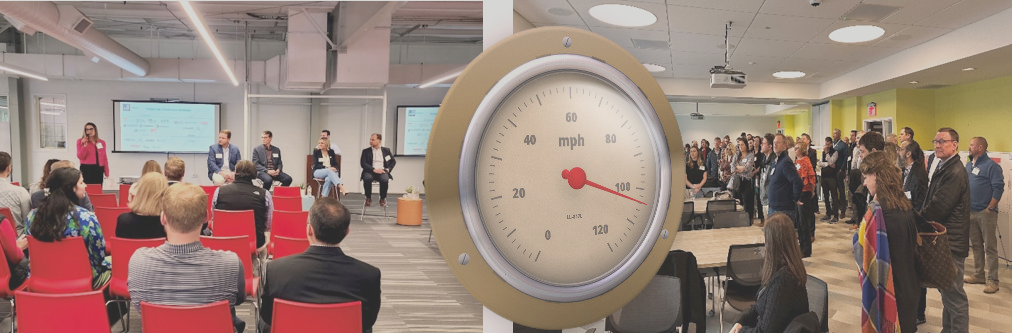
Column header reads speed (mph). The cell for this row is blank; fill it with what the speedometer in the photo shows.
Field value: 104 mph
